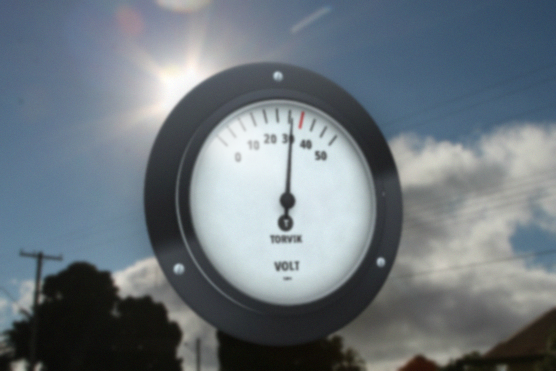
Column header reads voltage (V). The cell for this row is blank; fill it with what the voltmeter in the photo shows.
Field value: 30 V
